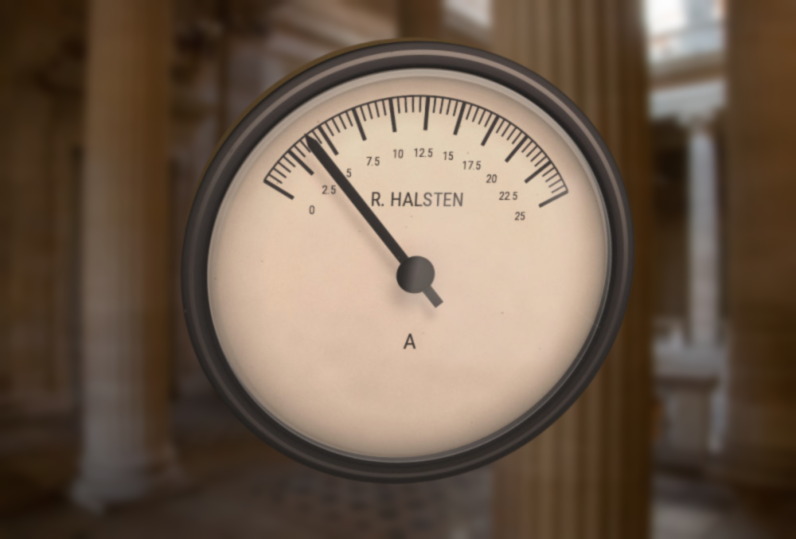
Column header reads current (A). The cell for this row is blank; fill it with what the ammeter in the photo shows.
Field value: 4 A
